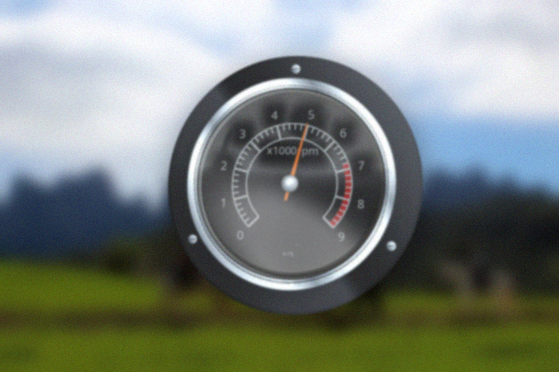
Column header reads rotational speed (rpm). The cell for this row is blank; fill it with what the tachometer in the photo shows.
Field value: 5000 rpm
